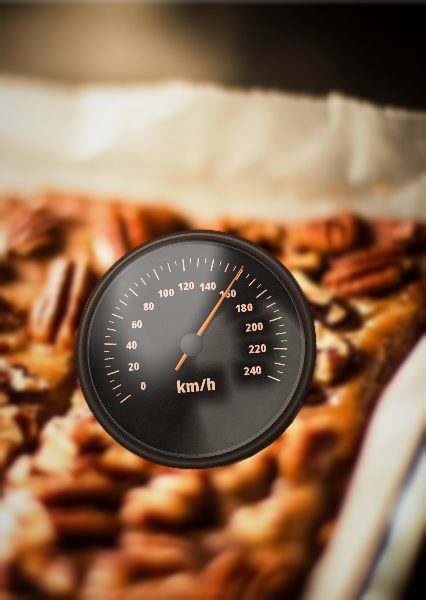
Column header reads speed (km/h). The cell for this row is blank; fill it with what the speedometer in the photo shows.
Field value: 160 km/h
